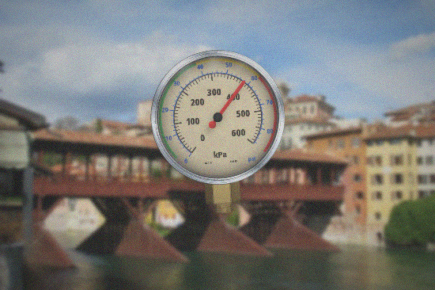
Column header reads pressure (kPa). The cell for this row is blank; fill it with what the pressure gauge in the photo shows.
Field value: 400 kPa
